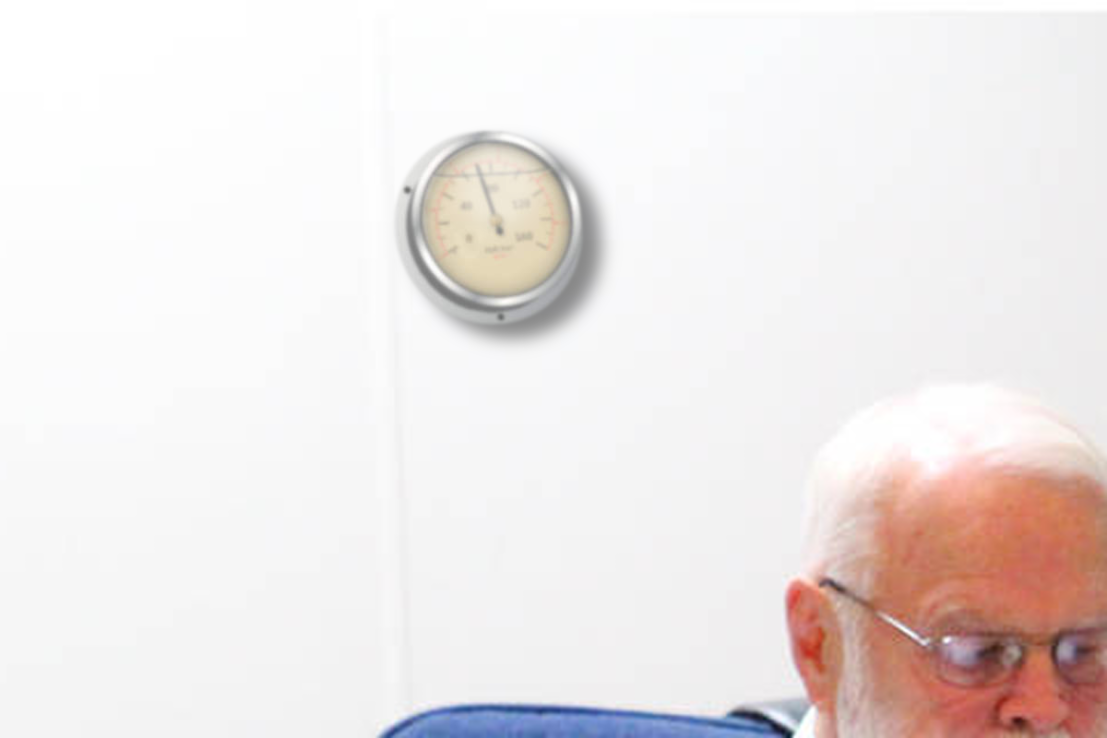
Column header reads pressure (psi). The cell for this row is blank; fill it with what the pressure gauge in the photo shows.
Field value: 70 psi
